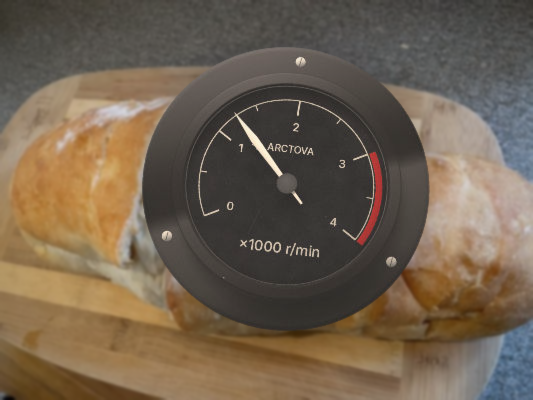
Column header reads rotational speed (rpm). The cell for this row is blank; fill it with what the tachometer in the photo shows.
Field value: 1250 rpm
